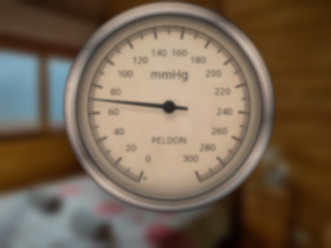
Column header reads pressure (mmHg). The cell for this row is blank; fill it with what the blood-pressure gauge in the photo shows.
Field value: 70 mmHg
